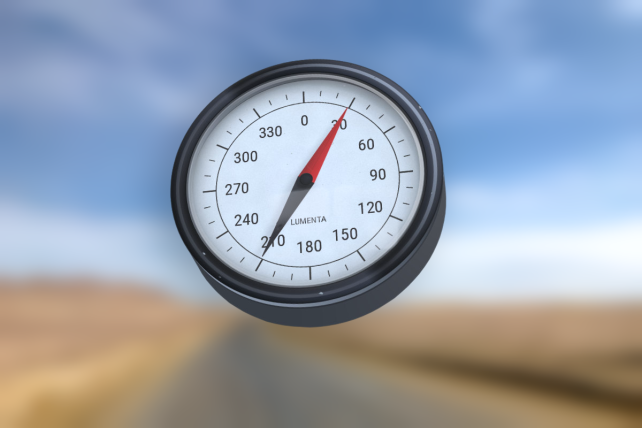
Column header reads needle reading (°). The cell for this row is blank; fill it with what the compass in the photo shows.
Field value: 30 °
